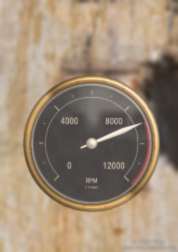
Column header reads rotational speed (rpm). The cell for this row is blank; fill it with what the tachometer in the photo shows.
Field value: 9000 rpm
